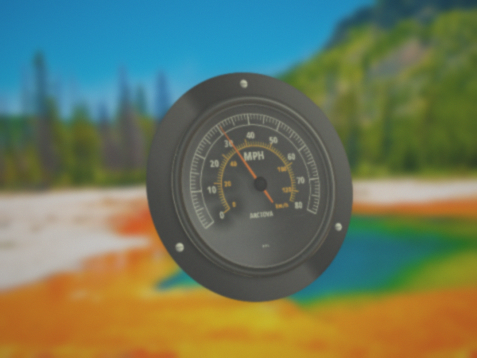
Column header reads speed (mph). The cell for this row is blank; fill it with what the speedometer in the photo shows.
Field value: 30 mph
